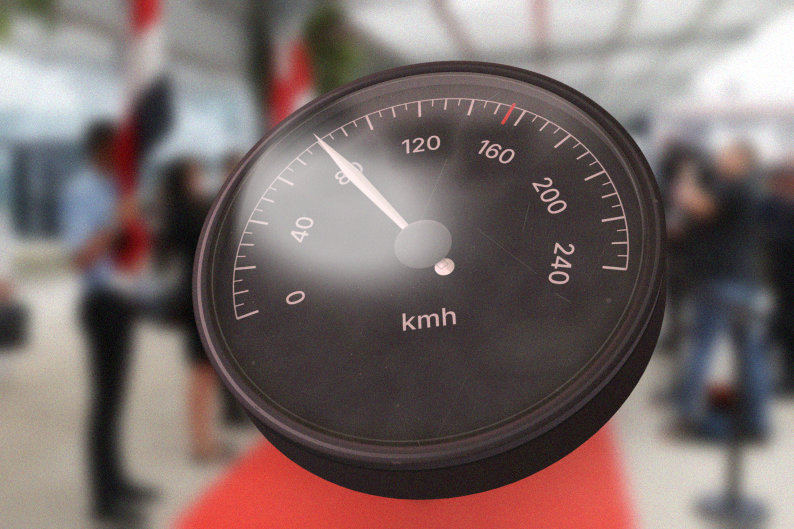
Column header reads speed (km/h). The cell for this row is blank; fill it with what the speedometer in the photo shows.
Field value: 80 km/h
